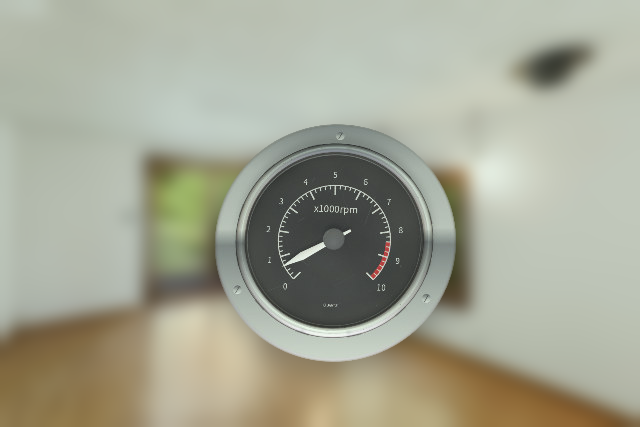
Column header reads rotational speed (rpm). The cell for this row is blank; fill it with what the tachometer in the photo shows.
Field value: 600 rpm
